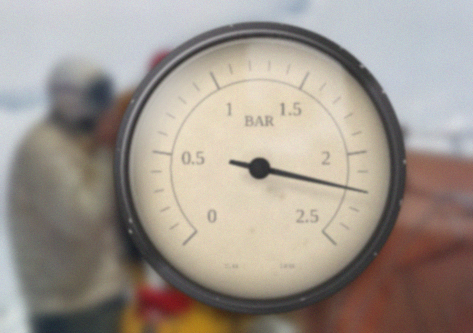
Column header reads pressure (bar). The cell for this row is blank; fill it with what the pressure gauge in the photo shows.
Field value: 2.2 bar
